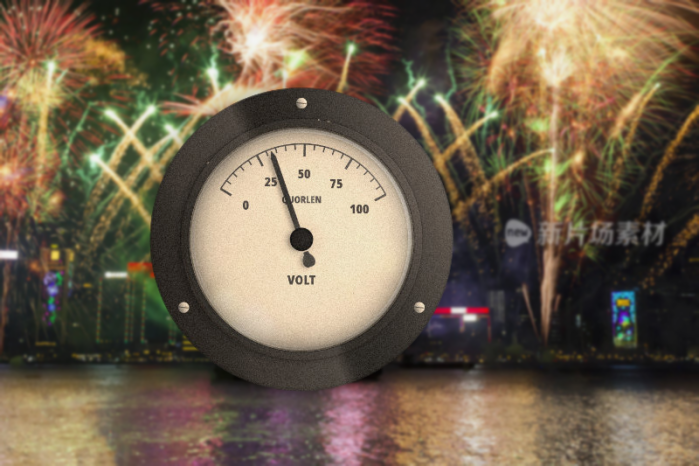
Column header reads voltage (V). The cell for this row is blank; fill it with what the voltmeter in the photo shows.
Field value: 32.5 V
